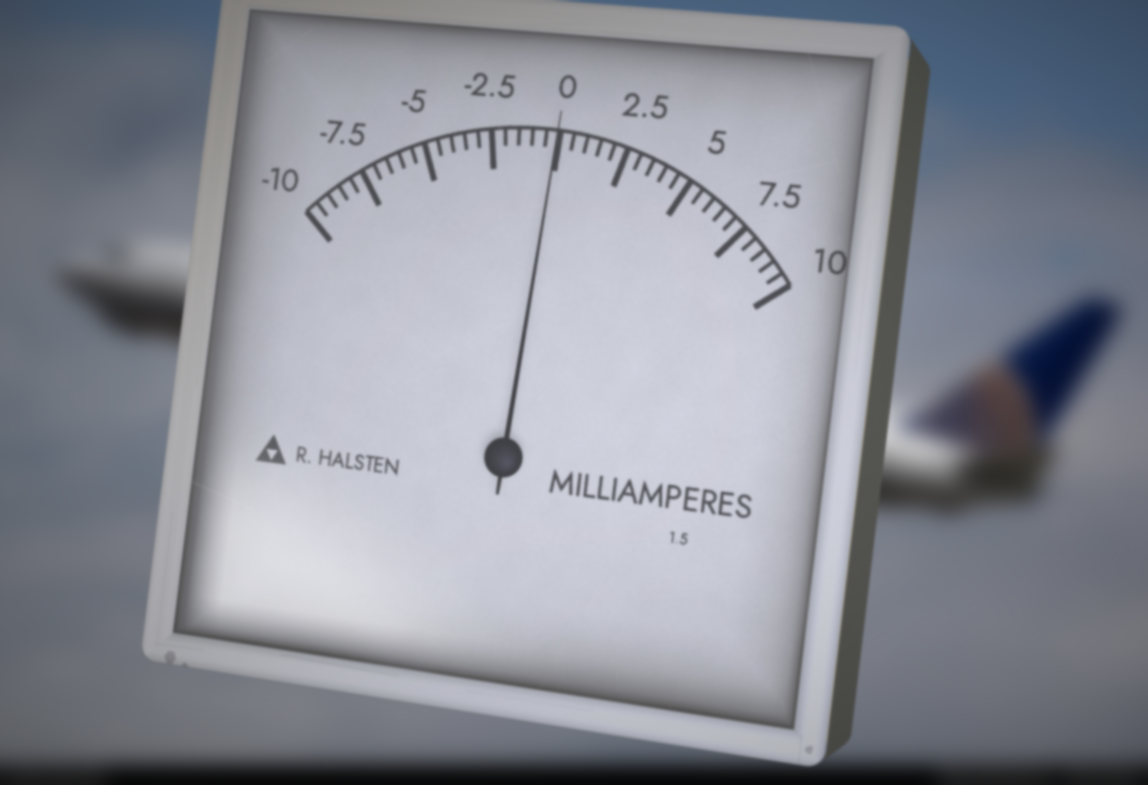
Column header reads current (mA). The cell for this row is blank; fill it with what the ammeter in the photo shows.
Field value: 0 mA
